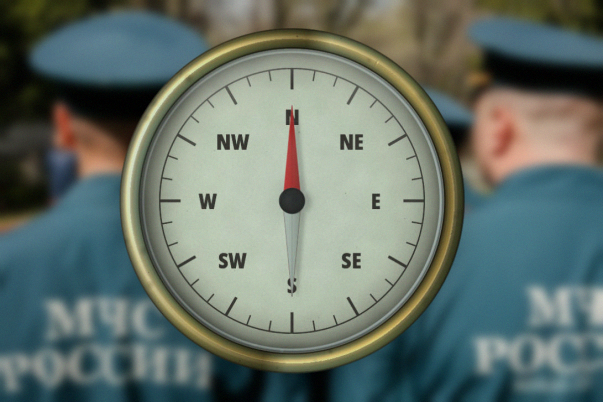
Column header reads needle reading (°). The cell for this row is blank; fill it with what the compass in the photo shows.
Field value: 0 °
